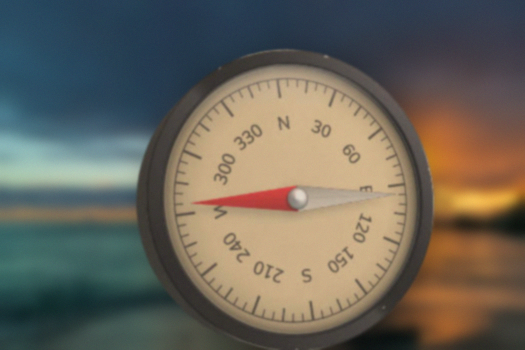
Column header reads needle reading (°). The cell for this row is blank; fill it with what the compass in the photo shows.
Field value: 275 °
